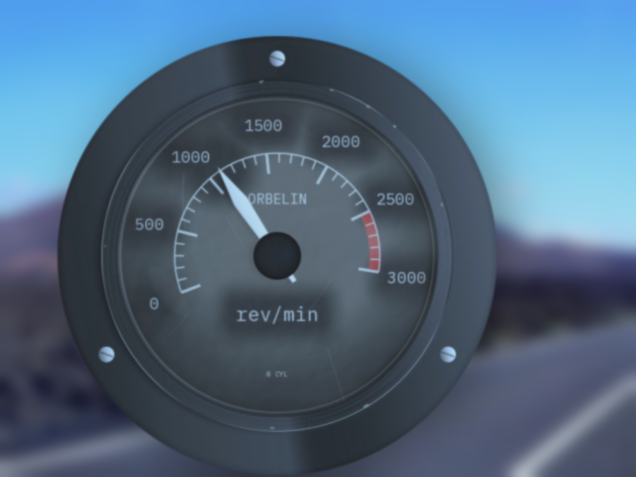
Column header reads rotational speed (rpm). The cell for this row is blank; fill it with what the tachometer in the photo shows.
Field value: 1100 rpm
